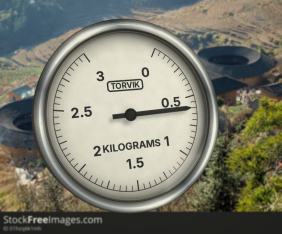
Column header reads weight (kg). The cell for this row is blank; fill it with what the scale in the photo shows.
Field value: 0.6 kg
